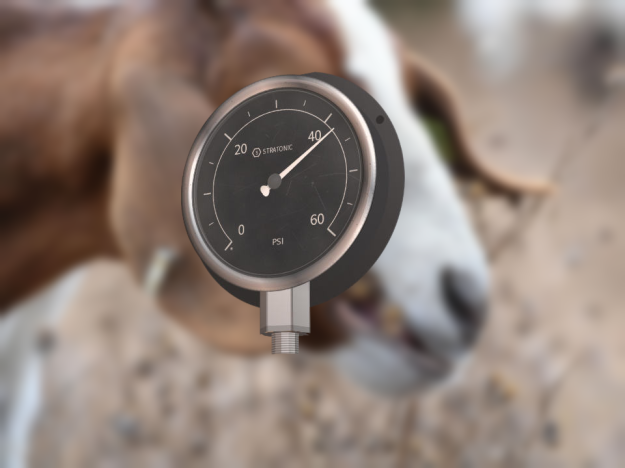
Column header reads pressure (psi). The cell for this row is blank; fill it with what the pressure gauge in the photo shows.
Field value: 42.5 psi
